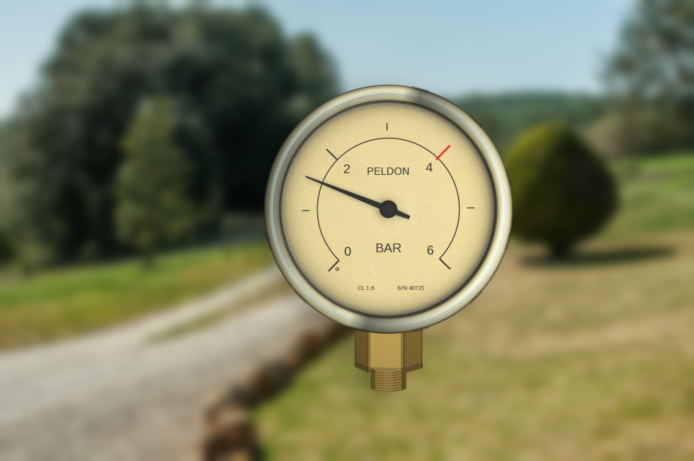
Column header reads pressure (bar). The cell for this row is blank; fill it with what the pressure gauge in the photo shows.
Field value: 1.5 bar
